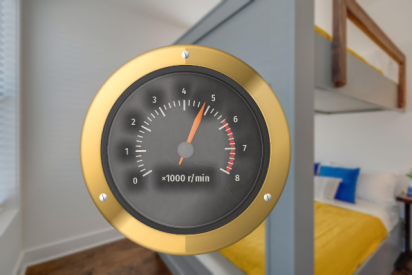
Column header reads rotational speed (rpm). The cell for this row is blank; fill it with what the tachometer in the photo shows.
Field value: 4800 rpm
